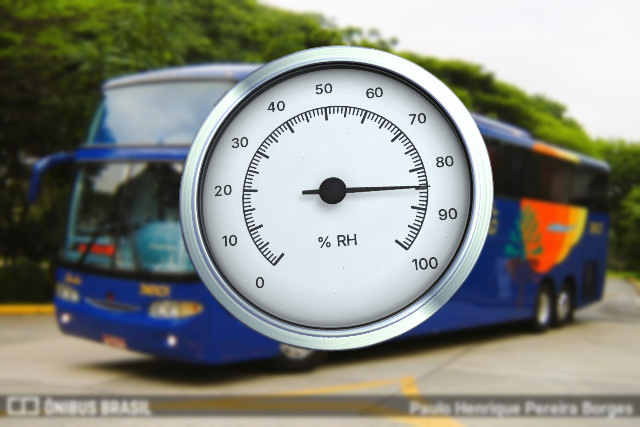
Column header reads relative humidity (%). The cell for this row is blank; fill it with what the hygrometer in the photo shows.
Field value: 85 %
